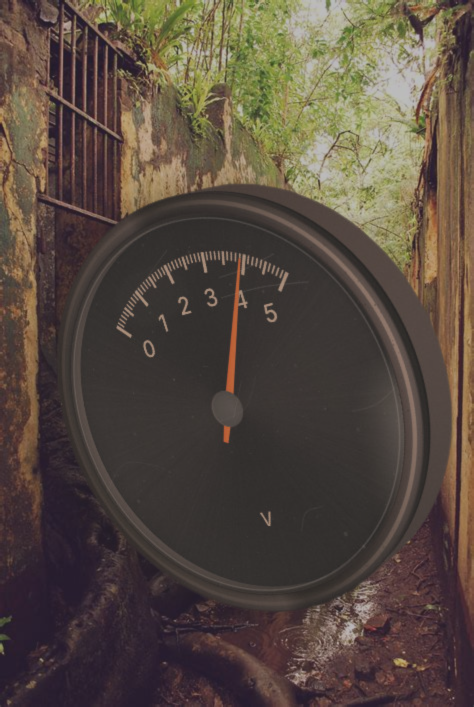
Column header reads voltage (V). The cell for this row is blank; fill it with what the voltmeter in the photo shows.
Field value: 4 V
